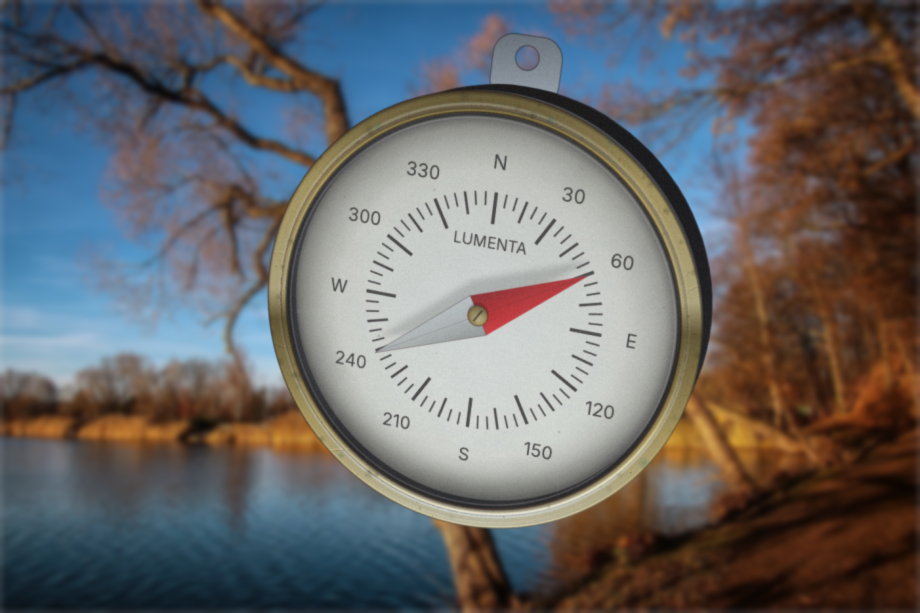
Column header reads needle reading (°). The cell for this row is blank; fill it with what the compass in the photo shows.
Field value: 60 °
